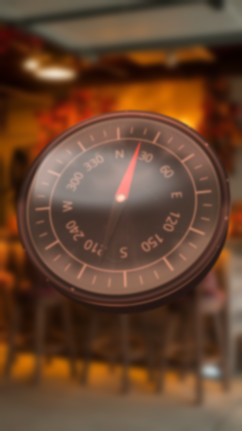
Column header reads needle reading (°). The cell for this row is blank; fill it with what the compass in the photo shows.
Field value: 20 °
